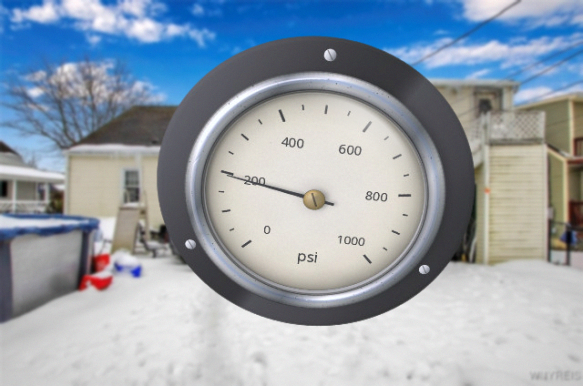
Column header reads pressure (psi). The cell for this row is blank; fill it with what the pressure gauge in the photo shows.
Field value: 200 psi
